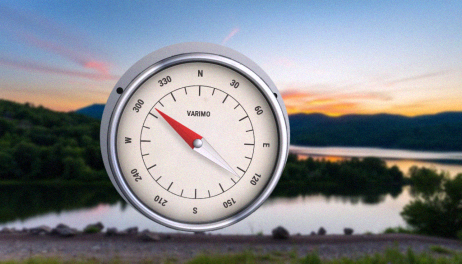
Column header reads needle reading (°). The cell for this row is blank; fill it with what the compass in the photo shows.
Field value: 307.5 °
